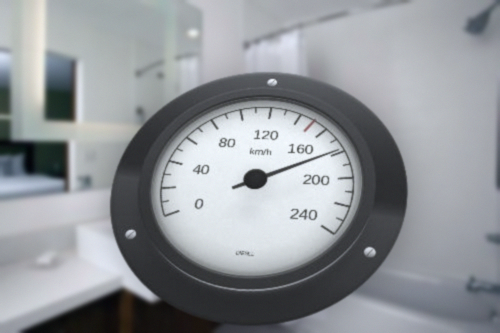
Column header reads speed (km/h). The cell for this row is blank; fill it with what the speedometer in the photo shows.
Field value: 180 km/h
